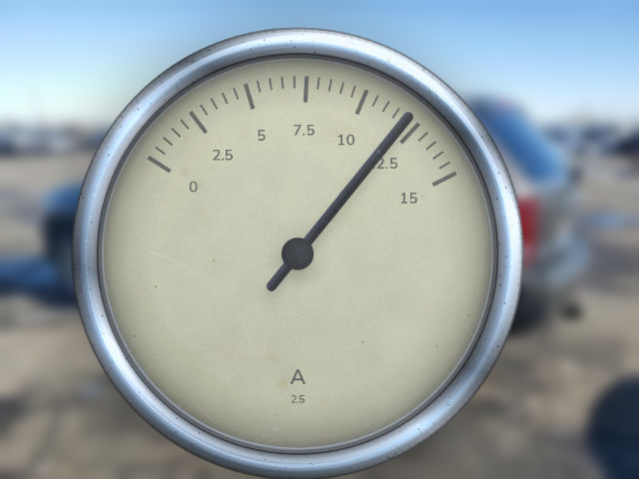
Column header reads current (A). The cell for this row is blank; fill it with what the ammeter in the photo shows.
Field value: 12 A
